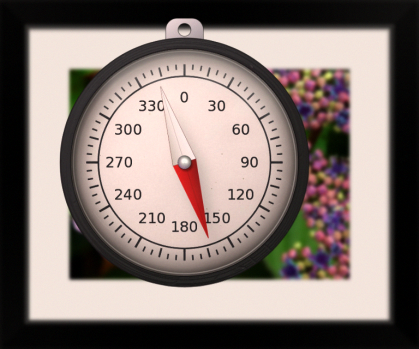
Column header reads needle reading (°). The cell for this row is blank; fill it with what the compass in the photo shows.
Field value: 162.5 °
